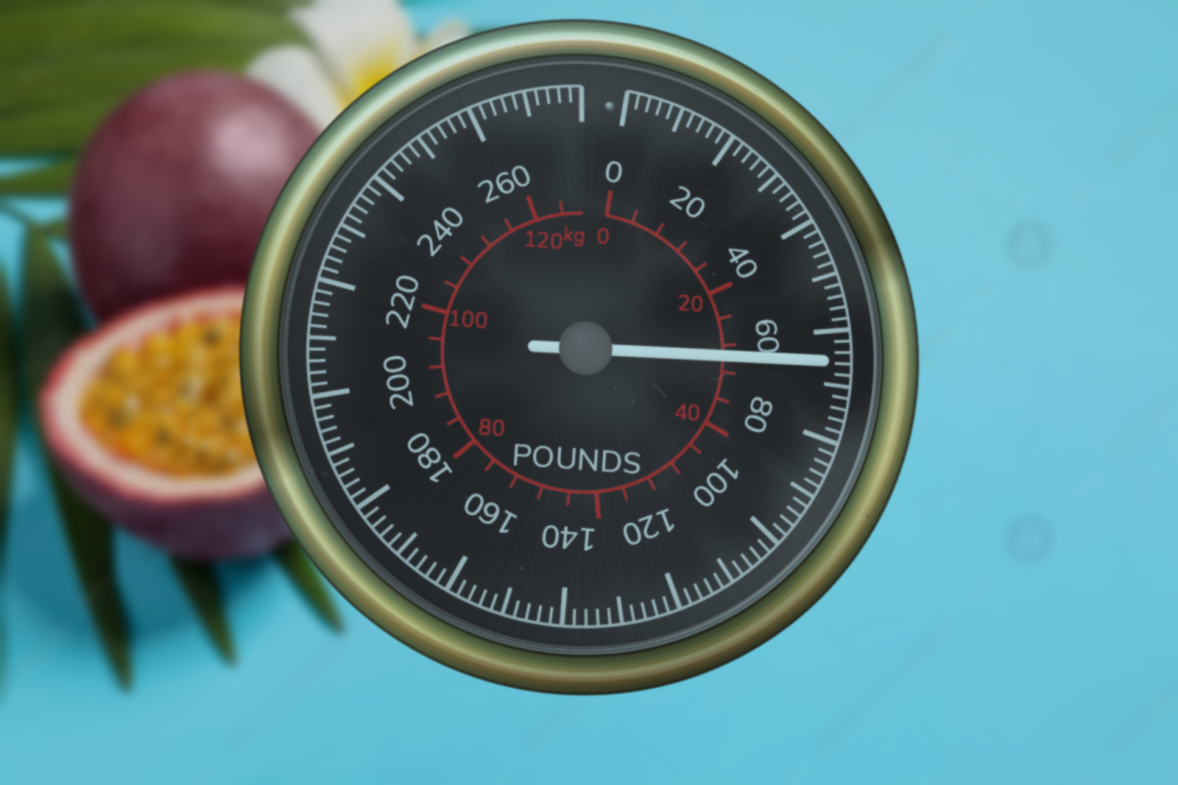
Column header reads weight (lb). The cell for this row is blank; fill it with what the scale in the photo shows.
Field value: 66 lb
